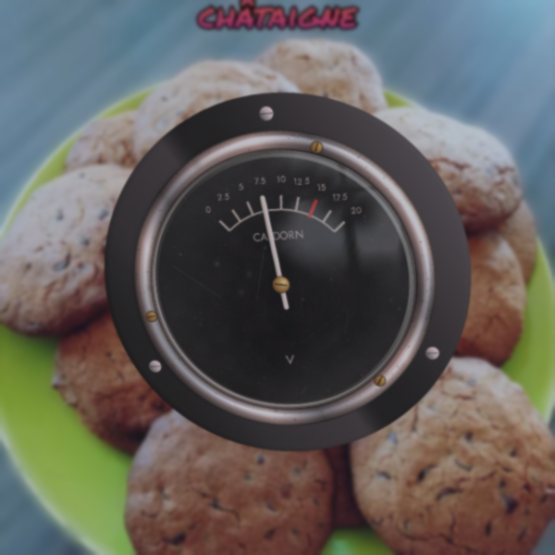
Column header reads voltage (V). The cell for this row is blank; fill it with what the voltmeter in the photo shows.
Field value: 7.5 V
